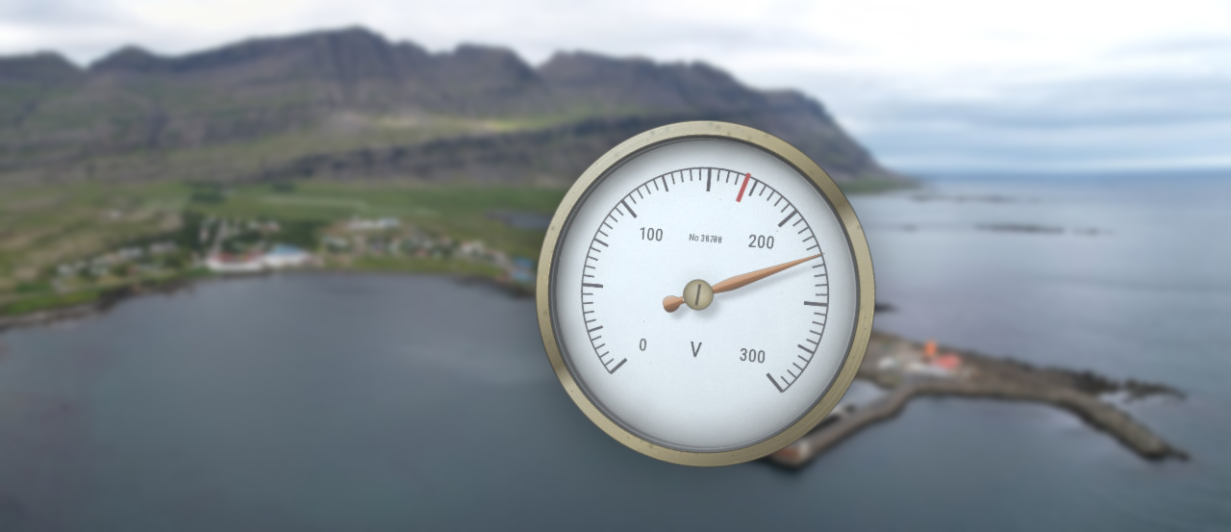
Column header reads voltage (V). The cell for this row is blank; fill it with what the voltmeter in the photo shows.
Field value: 225 V
